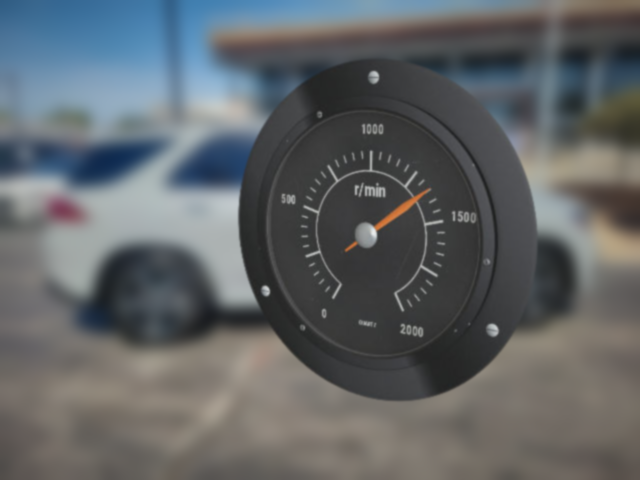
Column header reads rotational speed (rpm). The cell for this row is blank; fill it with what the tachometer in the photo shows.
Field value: 1350 rpm
